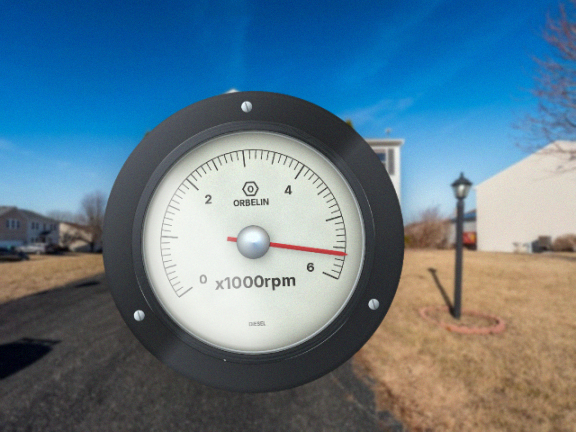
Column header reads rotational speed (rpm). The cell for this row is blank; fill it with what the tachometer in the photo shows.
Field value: 5600 rpm
